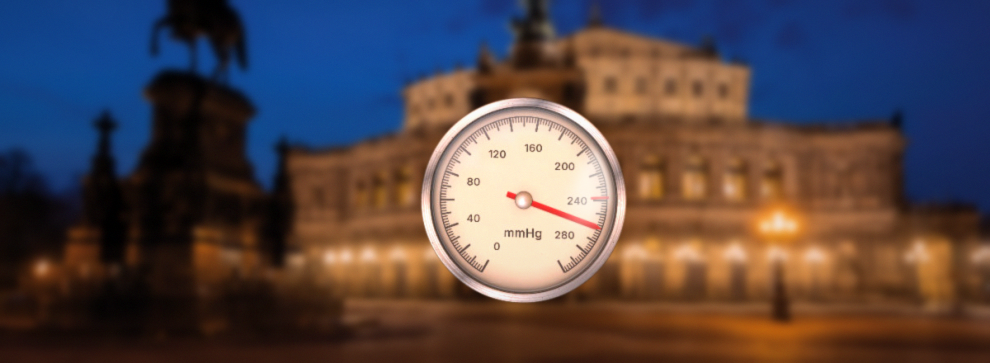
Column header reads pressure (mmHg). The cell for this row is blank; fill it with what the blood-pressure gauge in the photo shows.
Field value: 260 mmHg
